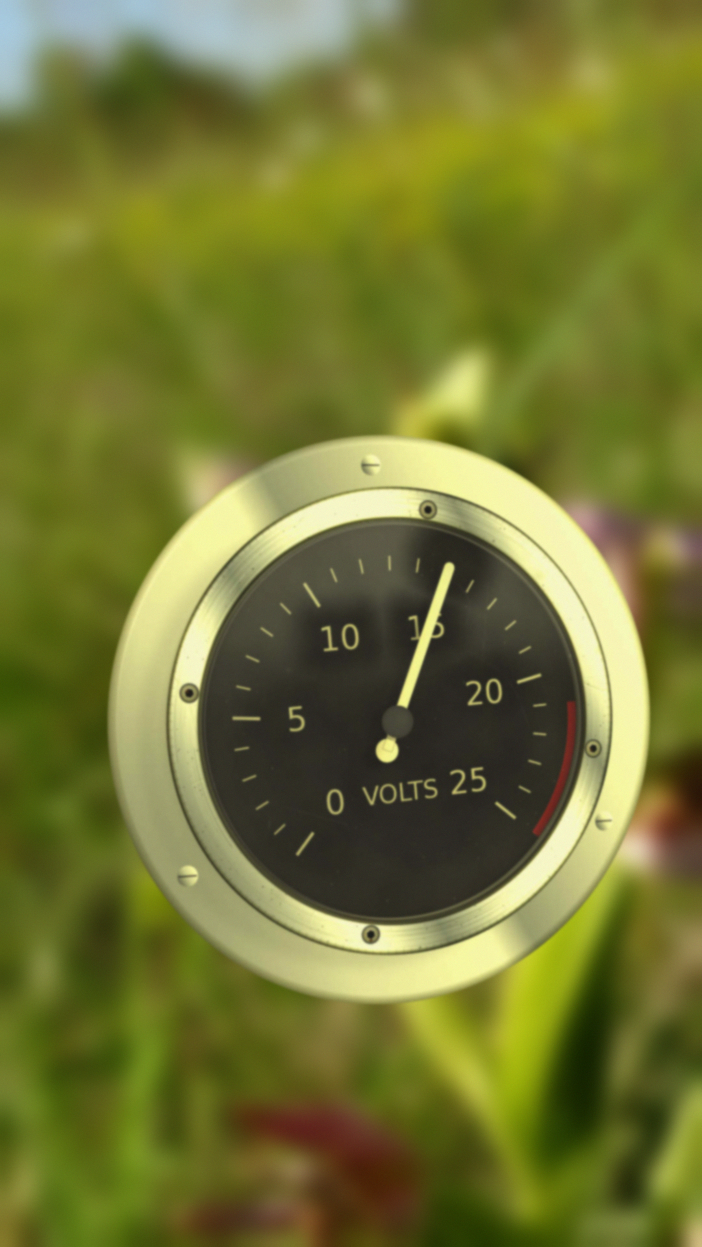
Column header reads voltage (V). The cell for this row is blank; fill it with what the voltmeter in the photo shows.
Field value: 15 V
